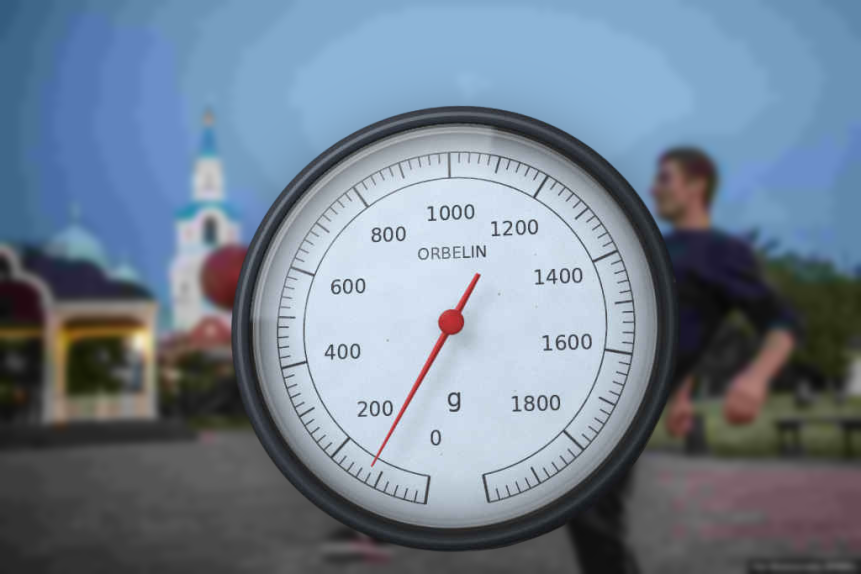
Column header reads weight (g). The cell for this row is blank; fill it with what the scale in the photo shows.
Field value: 120 g
